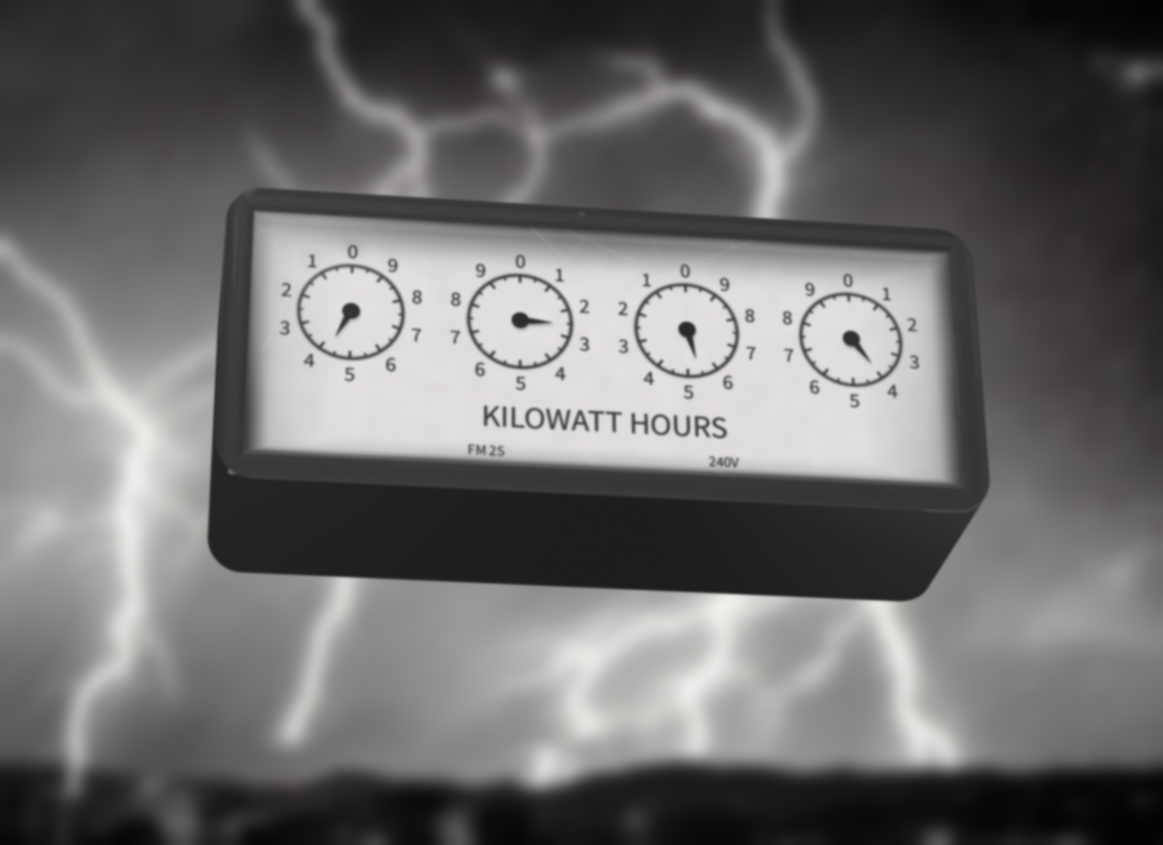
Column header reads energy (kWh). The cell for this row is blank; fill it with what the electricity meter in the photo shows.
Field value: 4254 kWh
